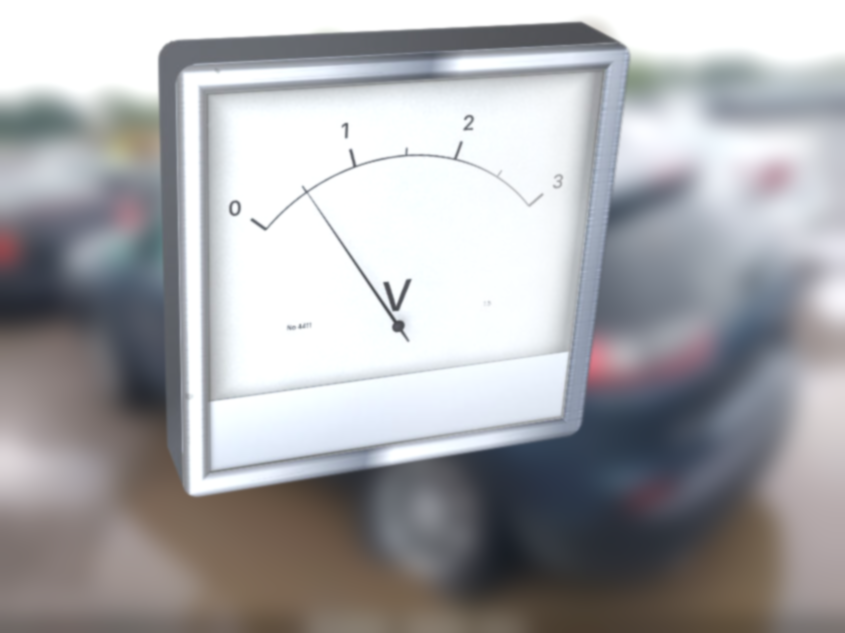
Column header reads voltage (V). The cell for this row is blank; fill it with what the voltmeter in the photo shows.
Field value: 0.5 V
